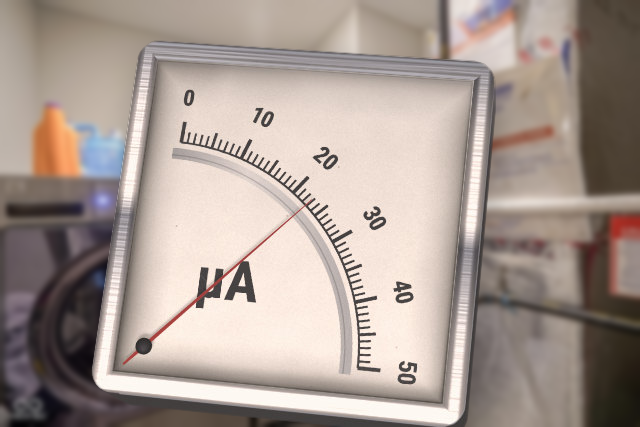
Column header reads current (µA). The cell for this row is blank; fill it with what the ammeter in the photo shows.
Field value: 23 µA
